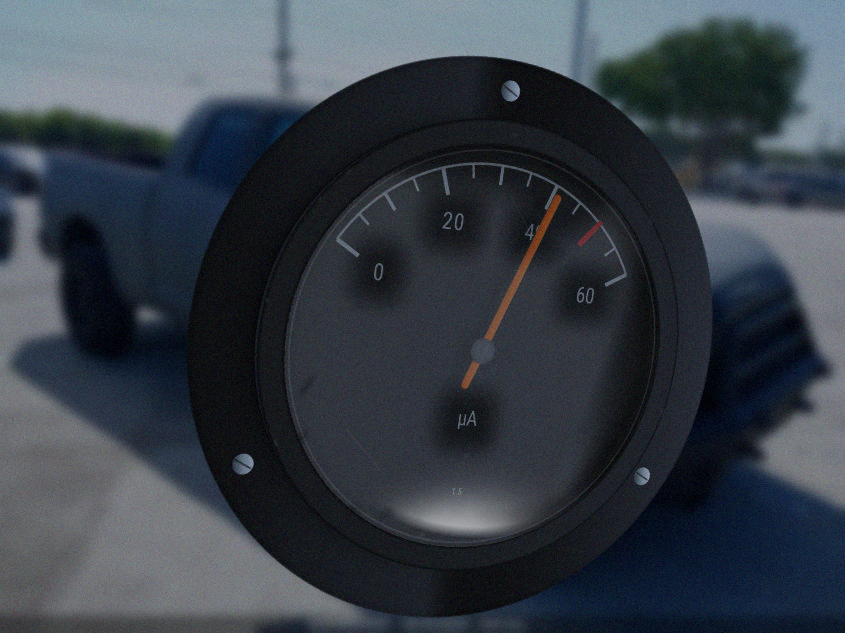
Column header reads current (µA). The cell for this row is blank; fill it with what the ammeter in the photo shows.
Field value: 40 µA
